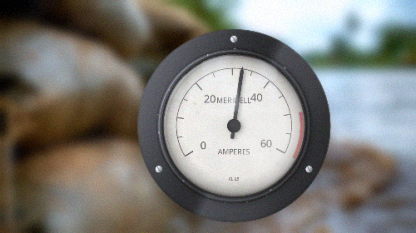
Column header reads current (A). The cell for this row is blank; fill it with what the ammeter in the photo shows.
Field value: 32.5 A
